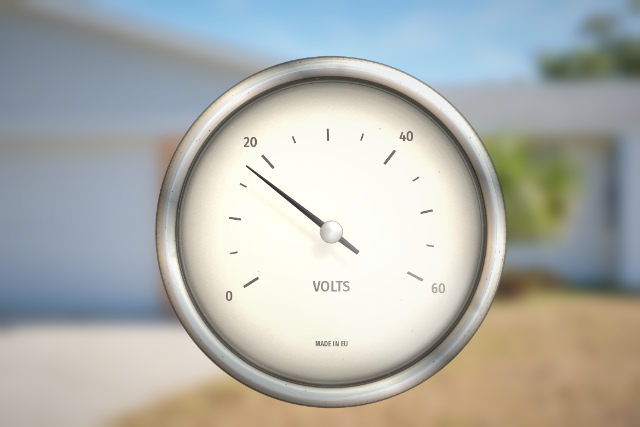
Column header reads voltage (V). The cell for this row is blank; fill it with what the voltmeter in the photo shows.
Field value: 17.5 V
